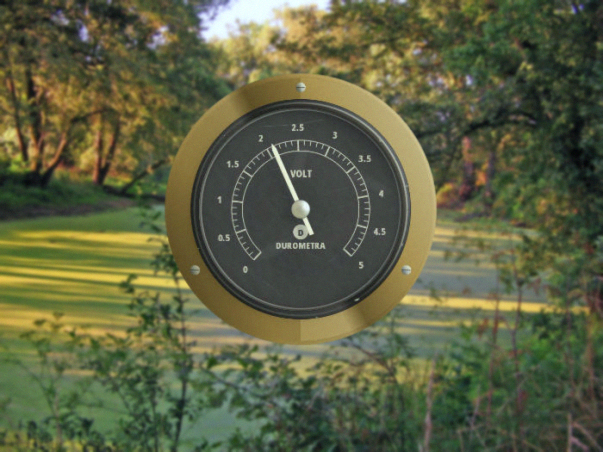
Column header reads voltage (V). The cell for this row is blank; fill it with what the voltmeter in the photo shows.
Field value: 2.1 V
